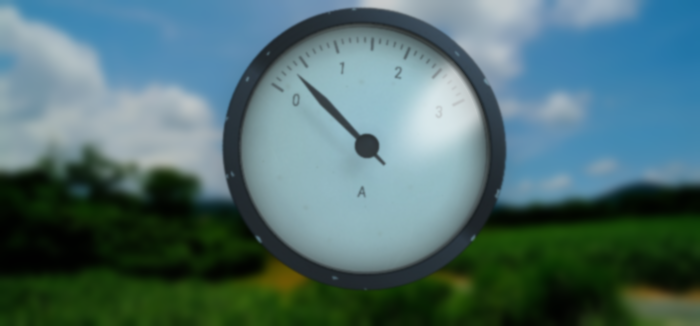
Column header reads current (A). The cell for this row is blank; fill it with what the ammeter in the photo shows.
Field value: 0.3 A
